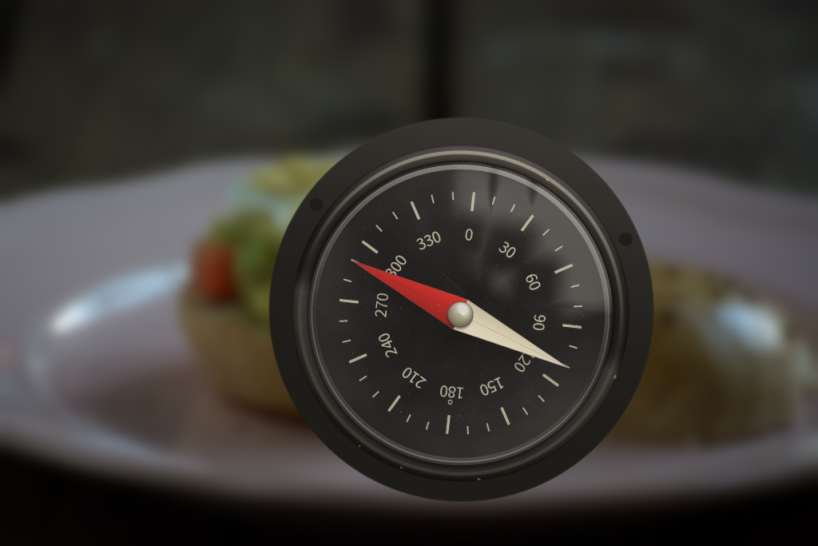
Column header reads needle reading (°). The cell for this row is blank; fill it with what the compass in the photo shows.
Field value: 290 °
